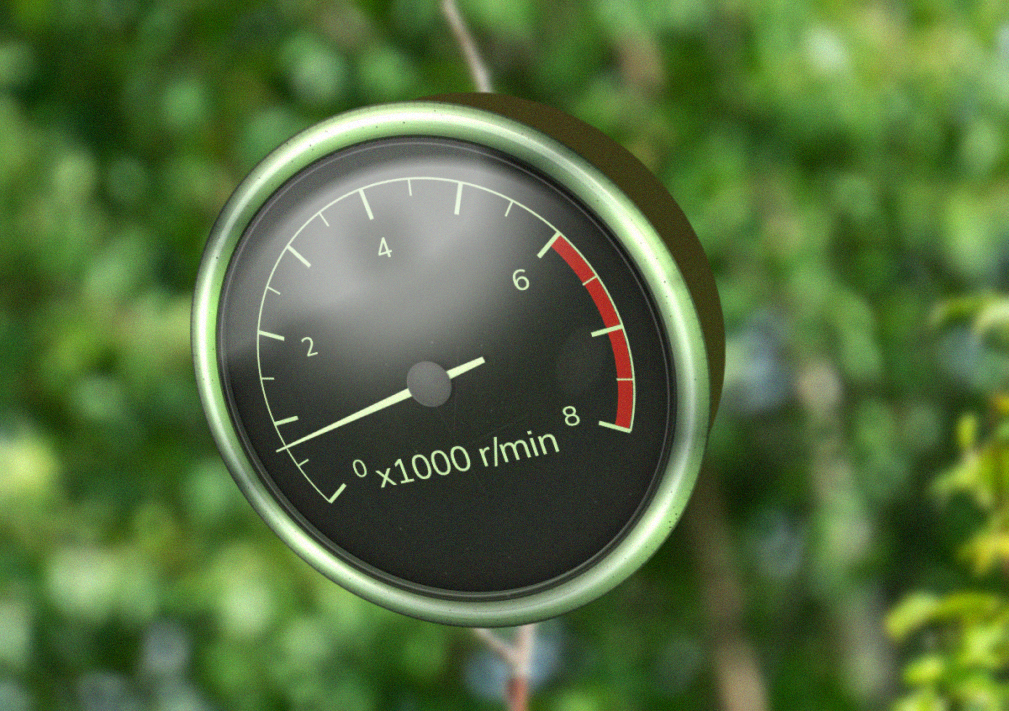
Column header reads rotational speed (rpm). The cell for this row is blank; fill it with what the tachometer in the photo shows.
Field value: 750 rpm
